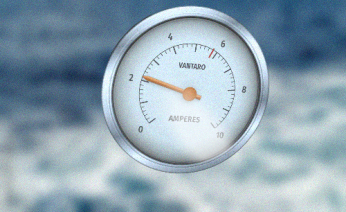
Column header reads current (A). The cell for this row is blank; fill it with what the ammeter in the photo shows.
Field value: 2.2 A
